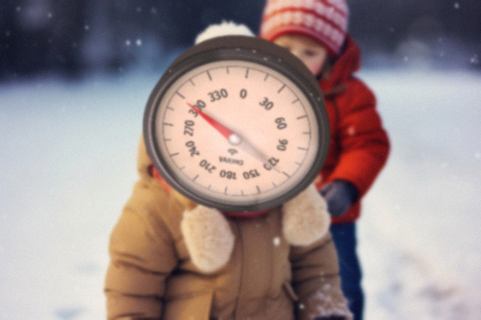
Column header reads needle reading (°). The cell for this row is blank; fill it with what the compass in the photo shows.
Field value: 300 °
